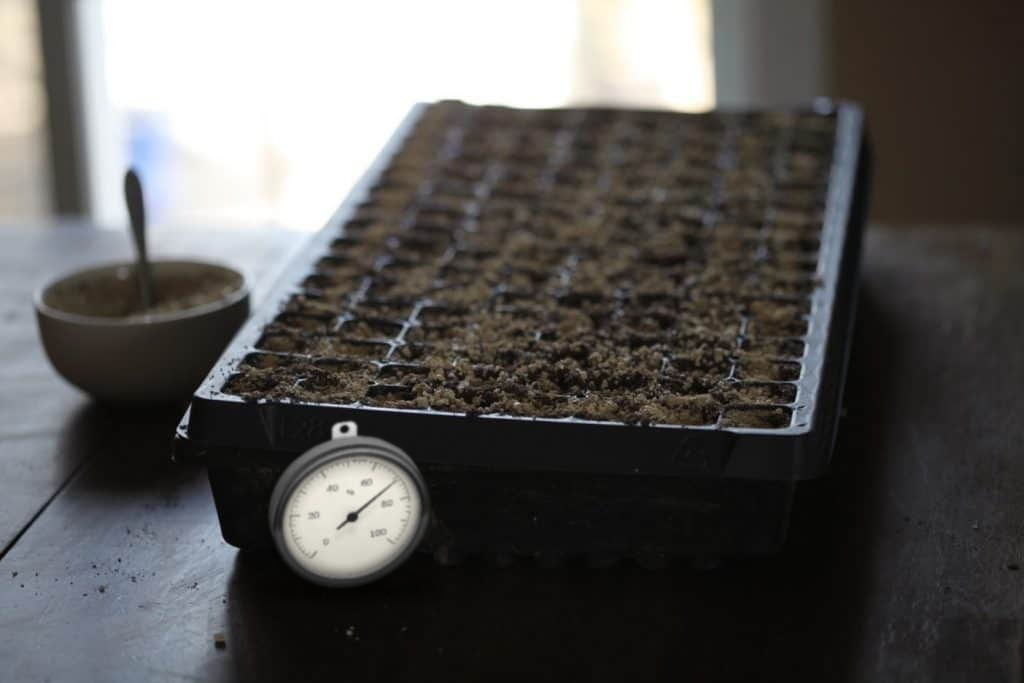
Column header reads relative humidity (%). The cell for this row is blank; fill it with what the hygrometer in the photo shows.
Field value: 70 %
